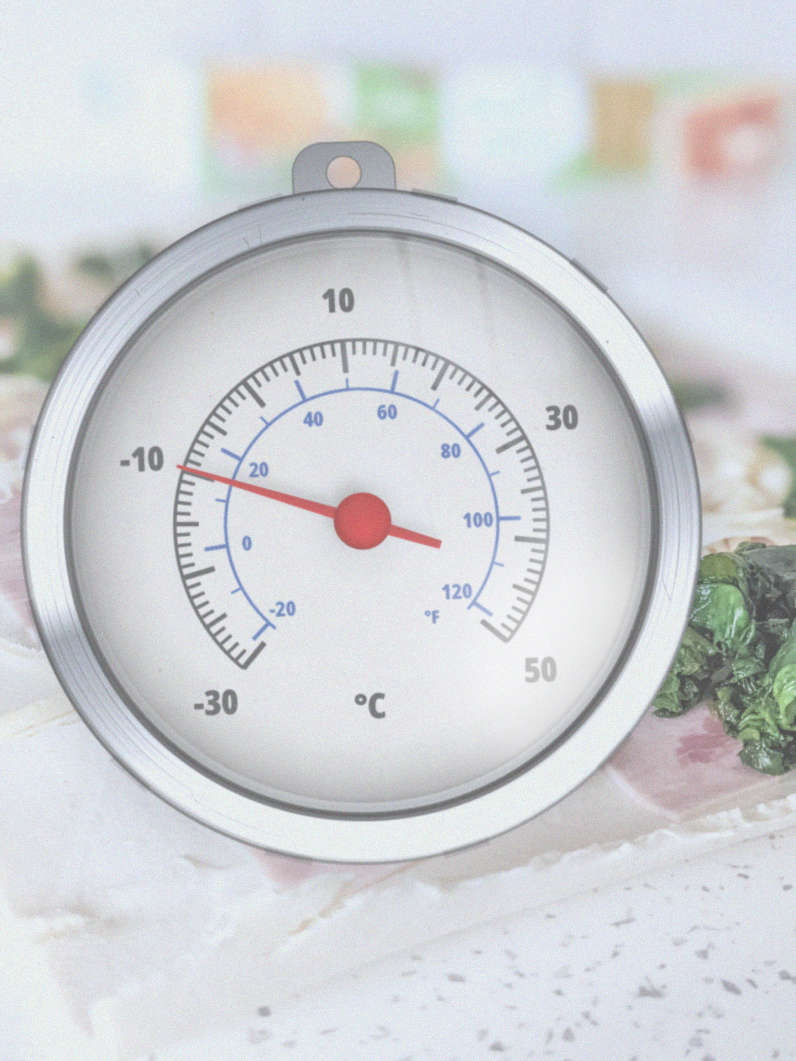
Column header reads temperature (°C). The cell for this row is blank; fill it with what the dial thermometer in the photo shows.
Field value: -10 °C
